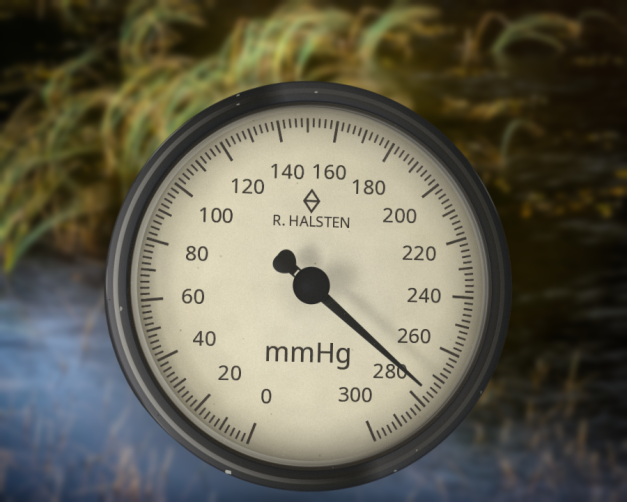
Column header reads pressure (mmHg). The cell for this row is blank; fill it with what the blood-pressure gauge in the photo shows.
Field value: 276 mmHg
